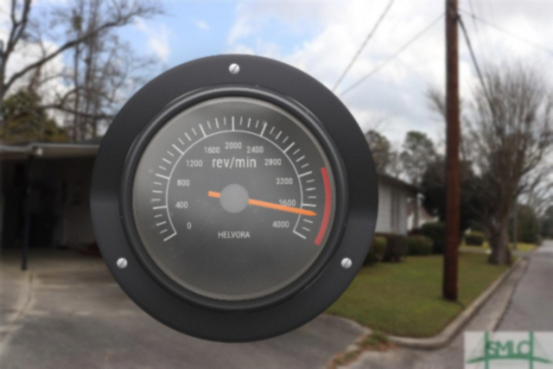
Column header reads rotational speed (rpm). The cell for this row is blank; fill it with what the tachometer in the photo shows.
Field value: 3700 rpm
